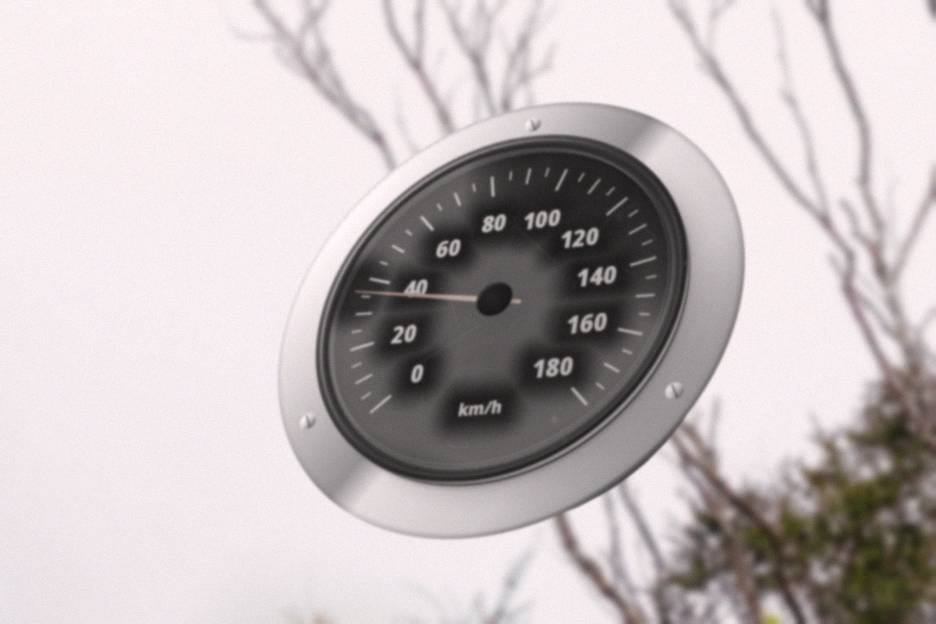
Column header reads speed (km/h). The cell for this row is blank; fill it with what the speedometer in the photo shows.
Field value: 35 km/h
